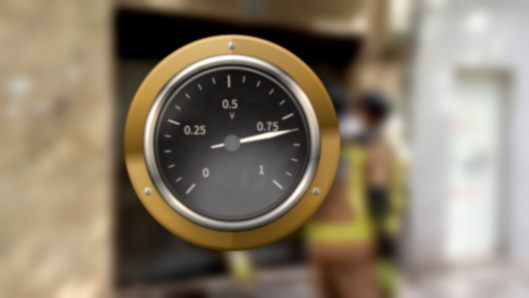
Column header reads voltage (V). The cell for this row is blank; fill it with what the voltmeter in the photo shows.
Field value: 0.8 V
